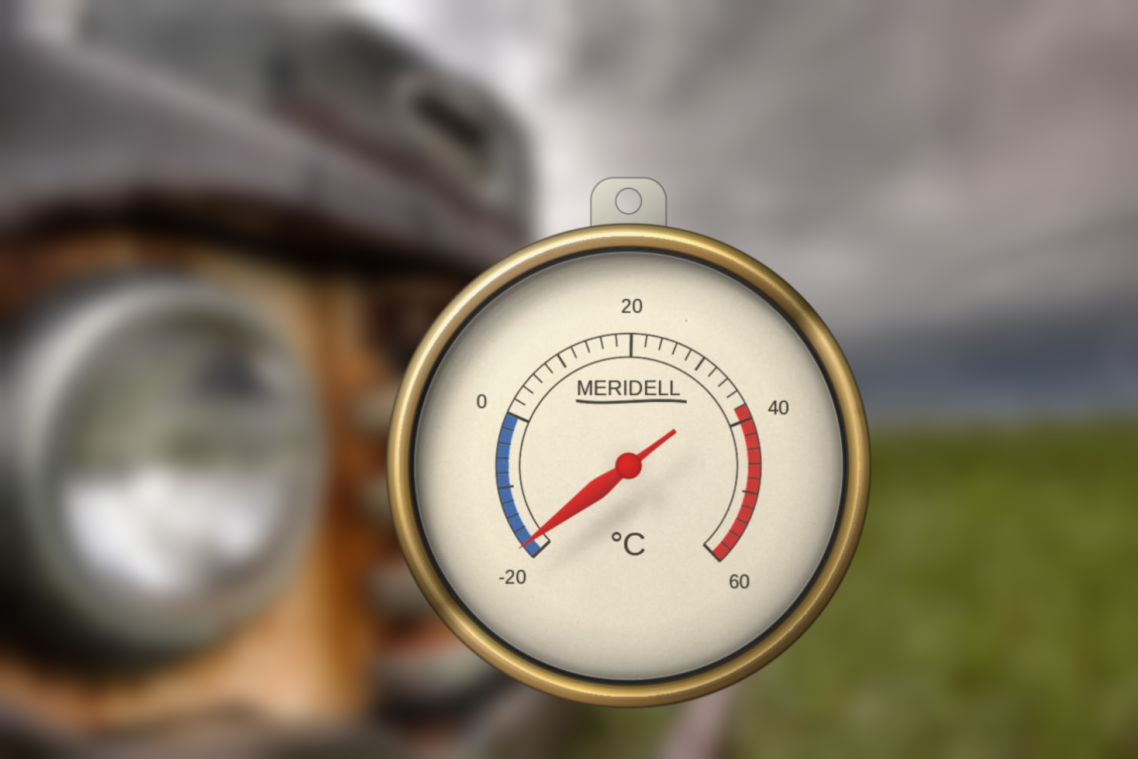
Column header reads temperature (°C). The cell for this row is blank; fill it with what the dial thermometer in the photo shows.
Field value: -18 °C
